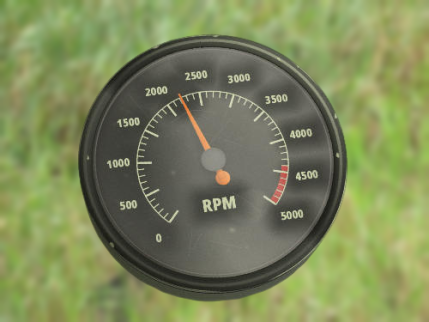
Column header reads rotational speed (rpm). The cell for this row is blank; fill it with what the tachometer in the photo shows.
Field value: 2200 rpm
